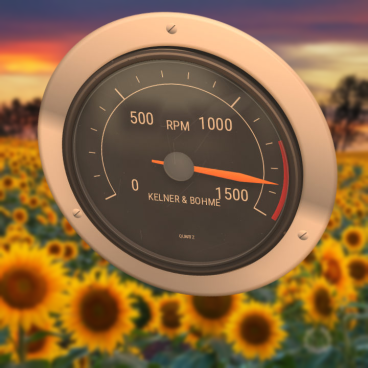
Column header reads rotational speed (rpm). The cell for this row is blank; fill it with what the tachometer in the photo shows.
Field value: 1350 rpm
